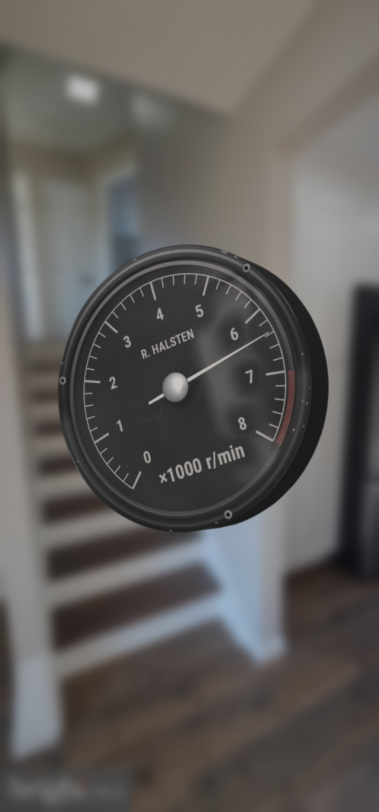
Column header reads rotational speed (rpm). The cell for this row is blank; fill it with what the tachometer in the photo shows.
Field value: 6400 rpm
